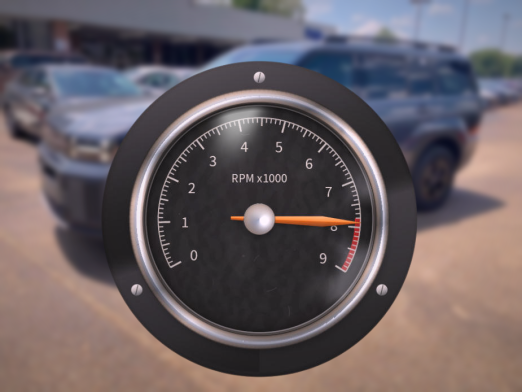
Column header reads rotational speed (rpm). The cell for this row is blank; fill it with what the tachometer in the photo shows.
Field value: 7900 rpm
